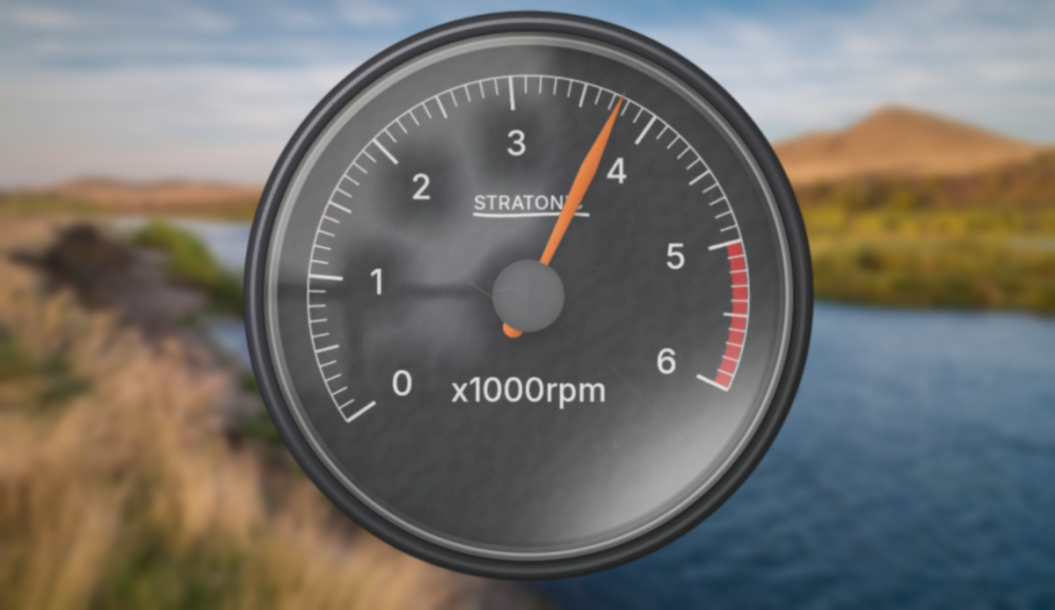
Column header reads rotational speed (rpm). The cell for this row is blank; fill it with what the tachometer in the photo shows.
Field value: 3750 rpm
